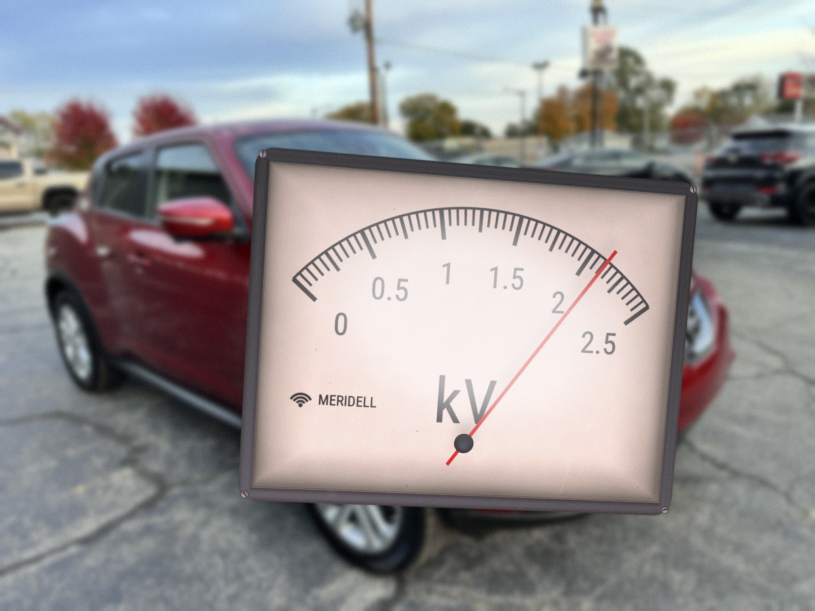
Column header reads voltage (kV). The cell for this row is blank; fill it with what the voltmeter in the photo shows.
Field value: 2.1 kV
